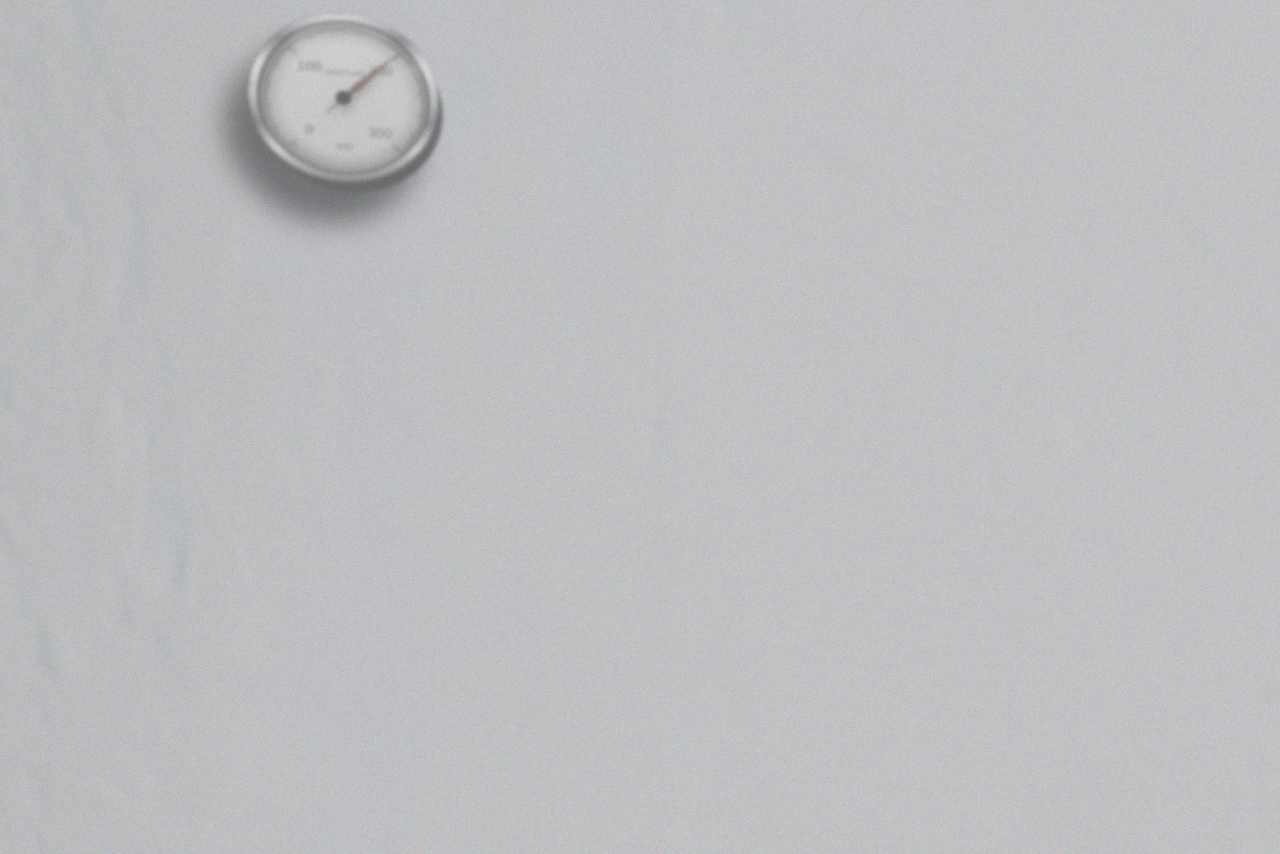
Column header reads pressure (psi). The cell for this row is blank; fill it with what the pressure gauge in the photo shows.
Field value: 200 psi
